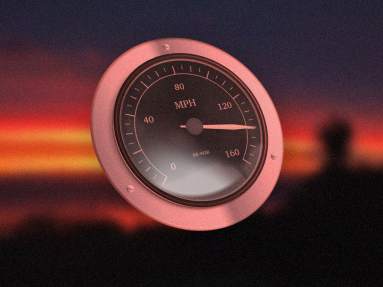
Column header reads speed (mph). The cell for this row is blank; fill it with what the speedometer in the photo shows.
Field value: 140 mph
